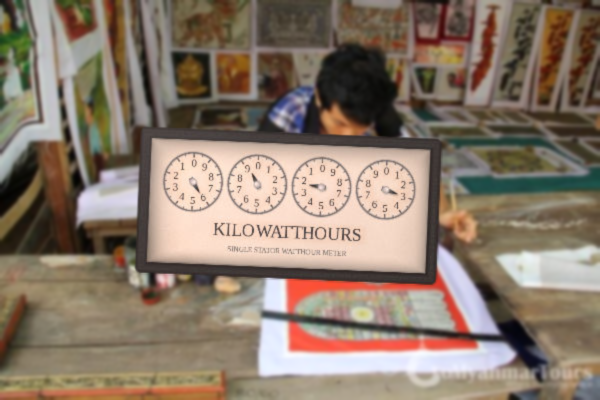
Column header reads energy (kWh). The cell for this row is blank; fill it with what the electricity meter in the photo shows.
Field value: 5923 kWh
